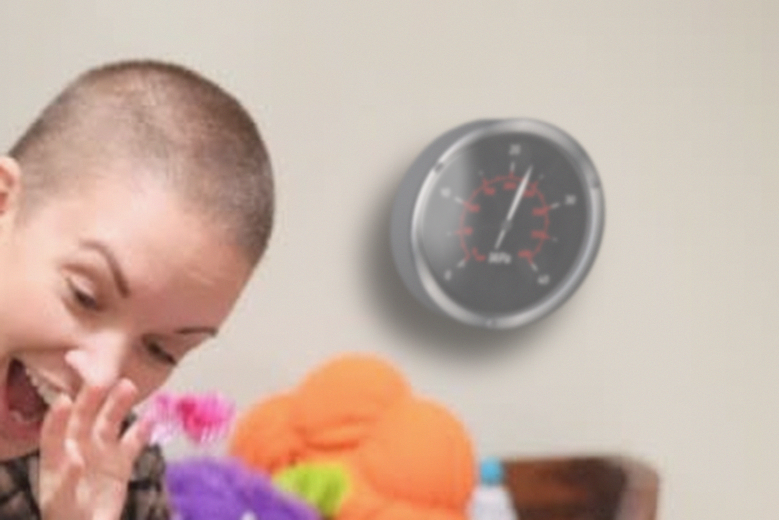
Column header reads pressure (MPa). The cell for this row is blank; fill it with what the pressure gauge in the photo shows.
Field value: 22.5 MPa
